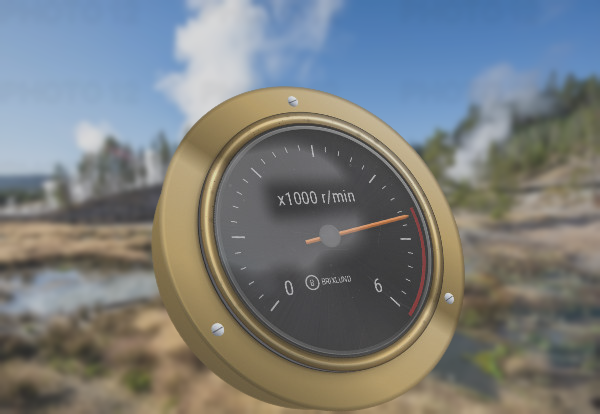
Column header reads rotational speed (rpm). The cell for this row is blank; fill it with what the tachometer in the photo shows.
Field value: 4700 rpm
